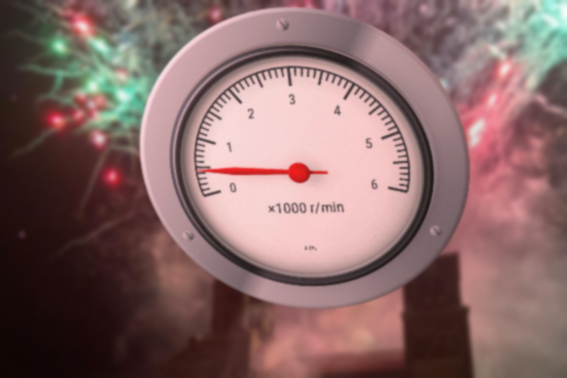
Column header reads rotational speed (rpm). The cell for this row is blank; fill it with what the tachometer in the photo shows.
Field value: 500 rpm
